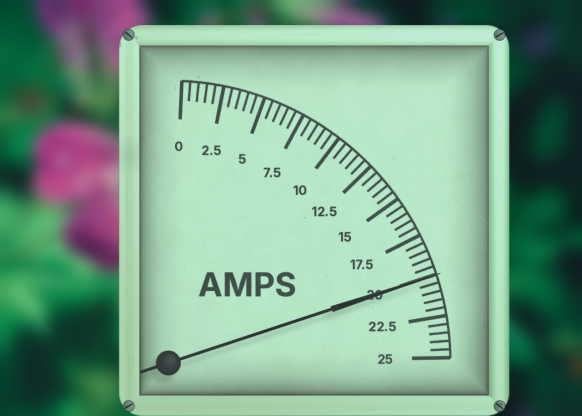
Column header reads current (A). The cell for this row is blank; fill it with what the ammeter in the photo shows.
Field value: 20 A
